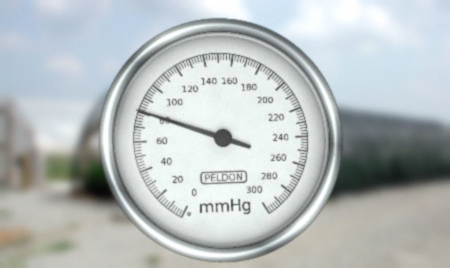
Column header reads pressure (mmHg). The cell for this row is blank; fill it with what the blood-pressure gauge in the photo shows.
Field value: 80 mmHg
